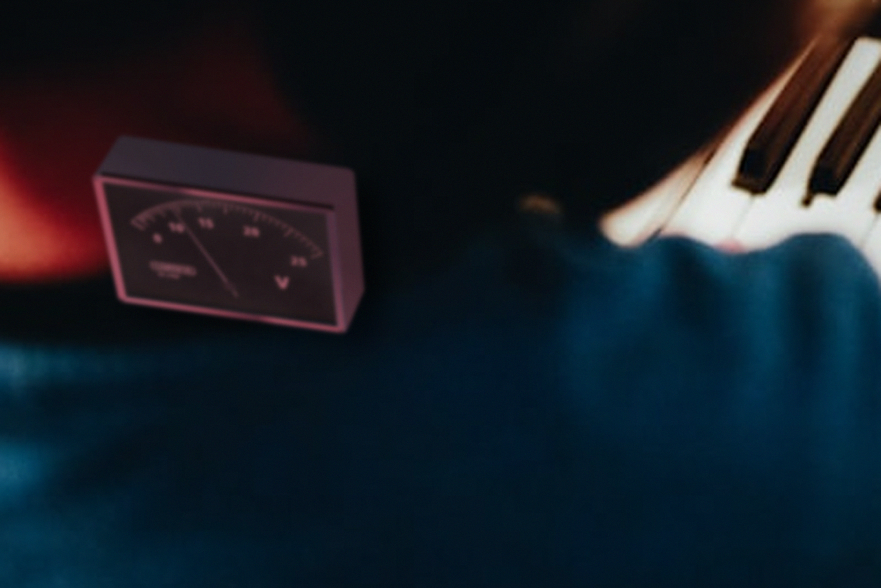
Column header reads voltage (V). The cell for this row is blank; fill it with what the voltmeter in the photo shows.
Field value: 12.5 V
